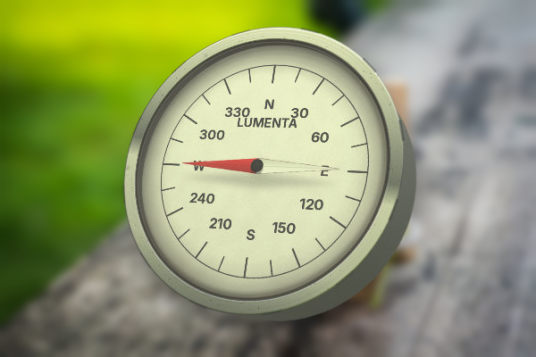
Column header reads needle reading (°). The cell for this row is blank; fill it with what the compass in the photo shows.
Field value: 270 °
